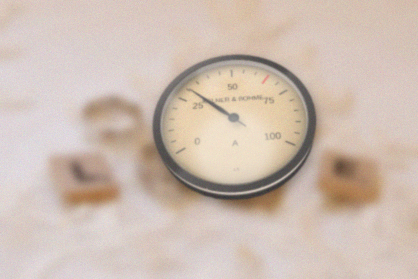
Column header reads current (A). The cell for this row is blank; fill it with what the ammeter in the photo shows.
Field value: 30 A
